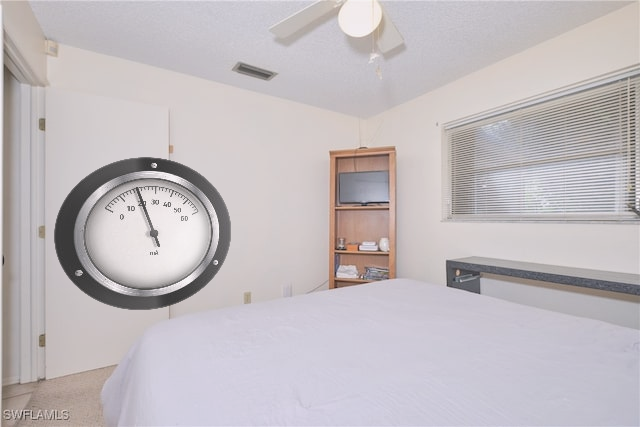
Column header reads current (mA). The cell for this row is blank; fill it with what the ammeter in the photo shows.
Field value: 20 mA
